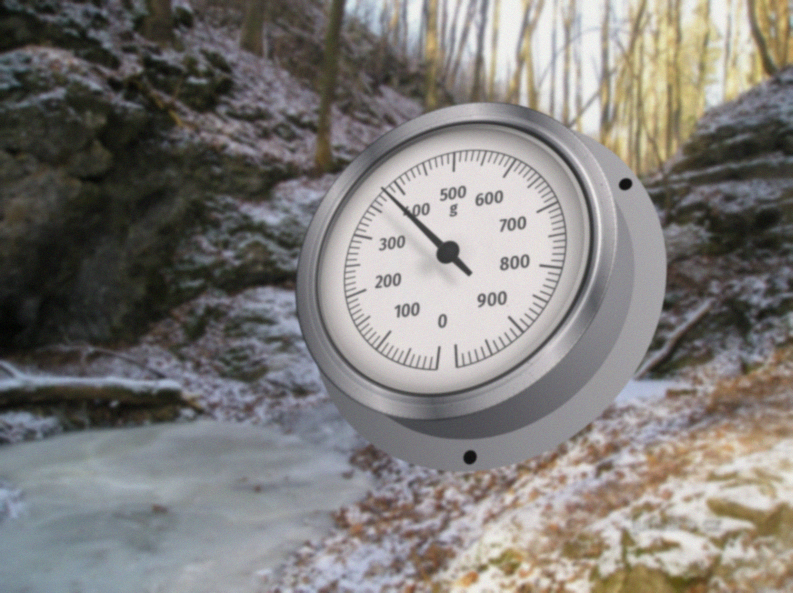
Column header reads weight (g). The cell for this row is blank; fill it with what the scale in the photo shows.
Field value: 380 g
